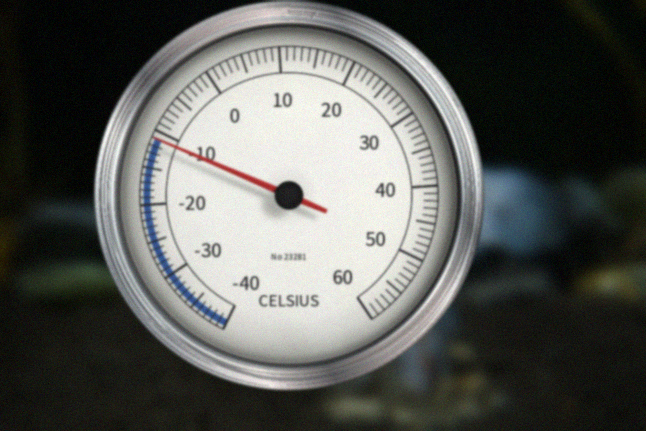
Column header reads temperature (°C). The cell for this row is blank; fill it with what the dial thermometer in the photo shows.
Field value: -11 °C
